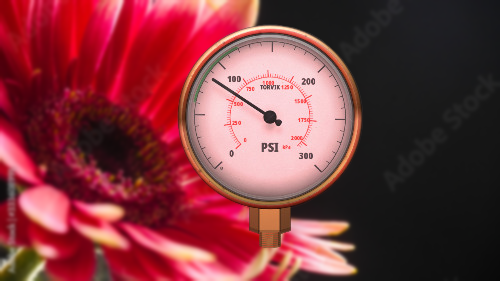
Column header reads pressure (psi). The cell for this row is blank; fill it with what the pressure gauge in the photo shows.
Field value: 85 psi
